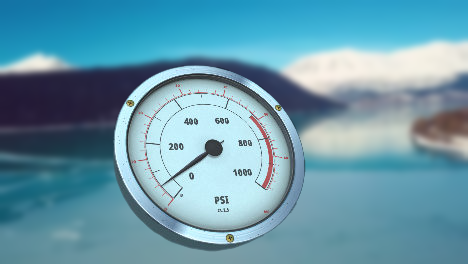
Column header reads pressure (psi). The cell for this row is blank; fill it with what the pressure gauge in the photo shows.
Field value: 50 psi
